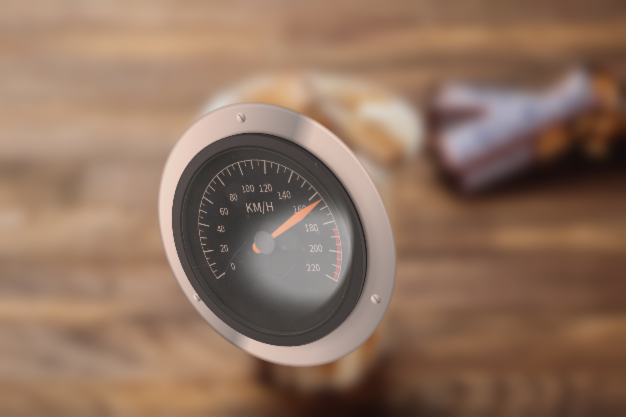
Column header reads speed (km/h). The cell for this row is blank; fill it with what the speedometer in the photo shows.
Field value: 165 km/h
